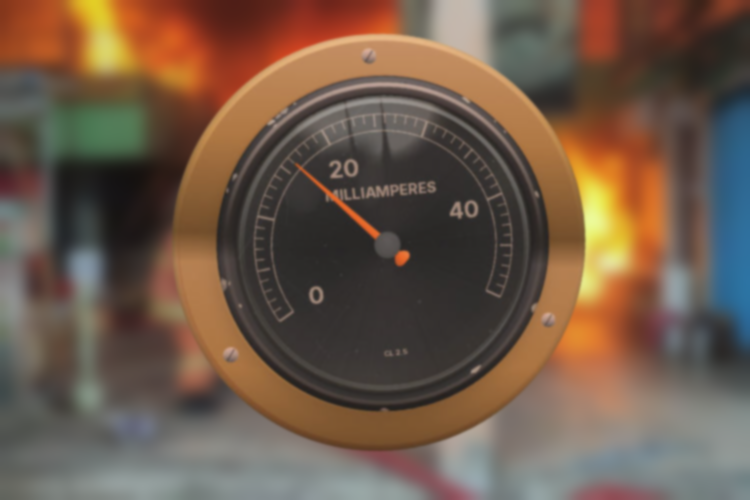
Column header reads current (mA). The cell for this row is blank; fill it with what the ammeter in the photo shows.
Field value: 16 mA
